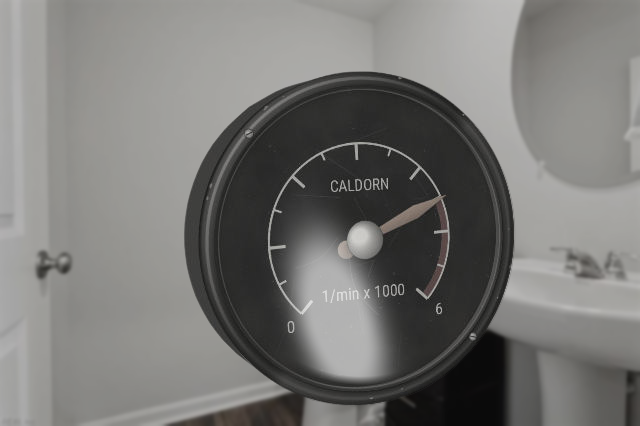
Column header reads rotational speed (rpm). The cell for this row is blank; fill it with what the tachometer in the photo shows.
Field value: 4500 rpm
